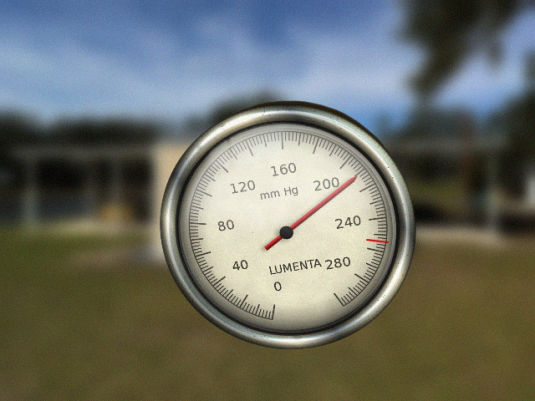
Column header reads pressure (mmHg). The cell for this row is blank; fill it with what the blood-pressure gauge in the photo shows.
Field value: 210 mmHg
